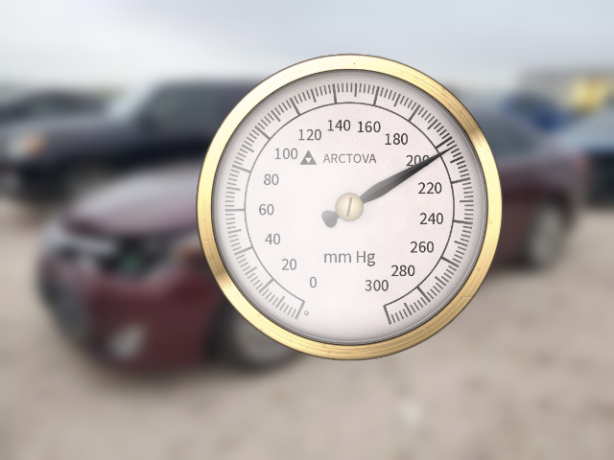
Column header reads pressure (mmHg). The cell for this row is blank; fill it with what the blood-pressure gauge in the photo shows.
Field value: 204 mmHg
